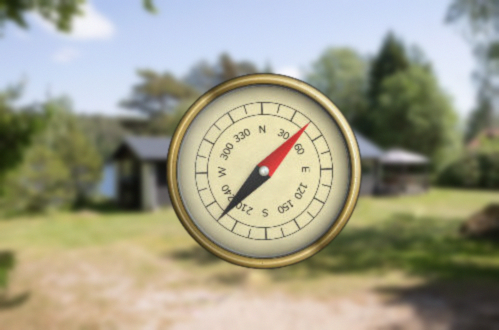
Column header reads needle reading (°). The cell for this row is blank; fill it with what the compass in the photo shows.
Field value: 45 °
